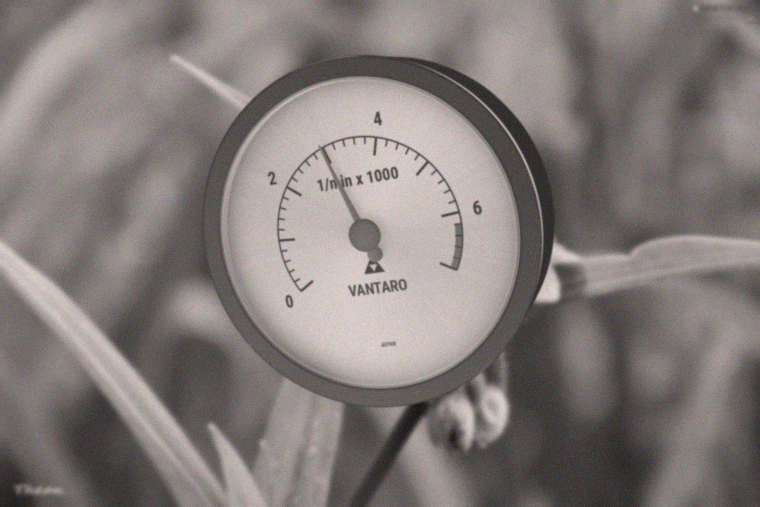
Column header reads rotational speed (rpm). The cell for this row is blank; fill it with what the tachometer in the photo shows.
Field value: 3000 rpm
